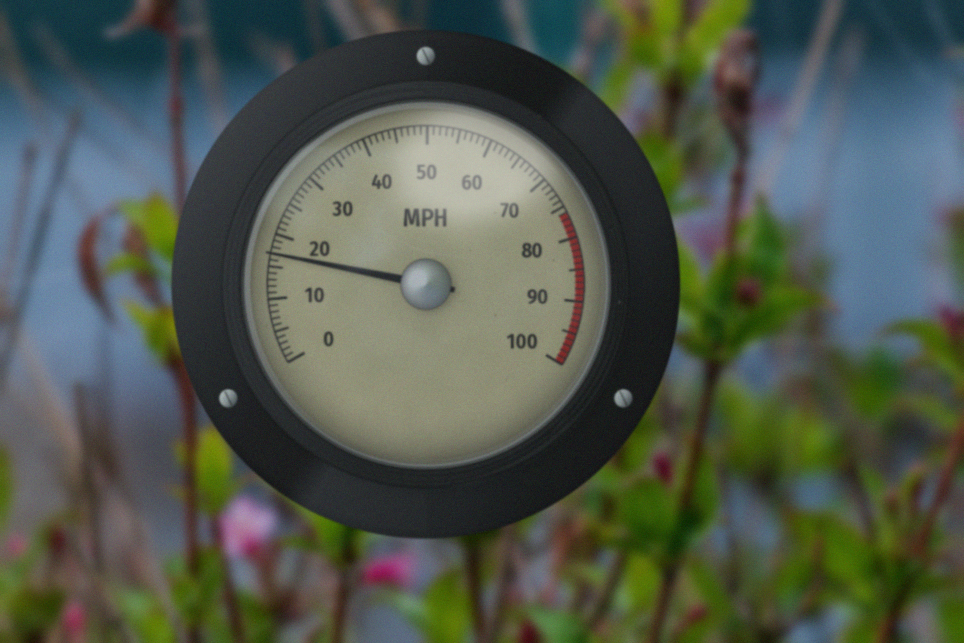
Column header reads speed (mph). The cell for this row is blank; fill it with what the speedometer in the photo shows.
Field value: 17 mph
